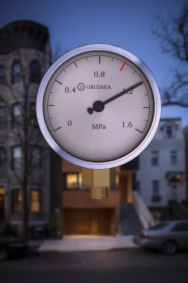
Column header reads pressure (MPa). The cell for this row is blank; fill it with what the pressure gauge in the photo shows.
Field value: 1.2 MPa
